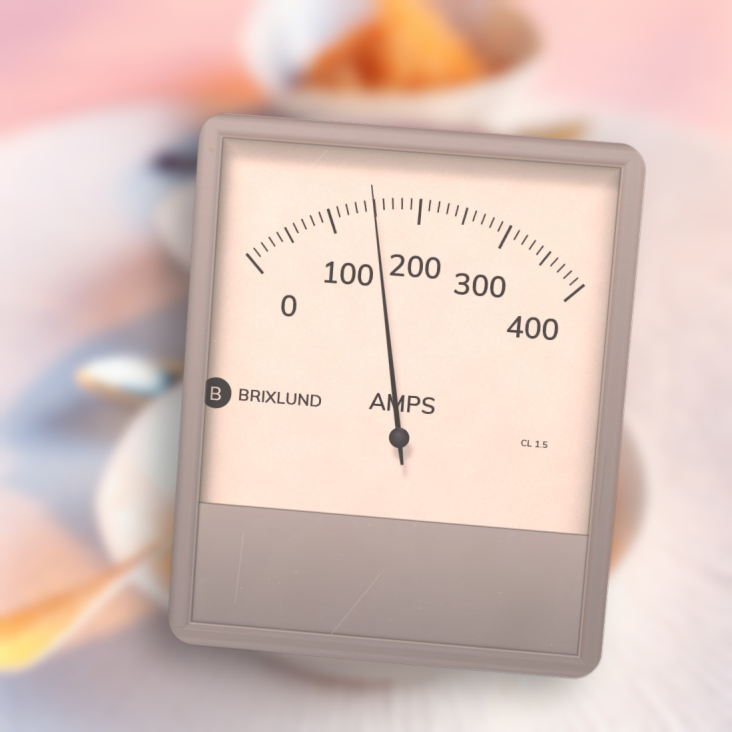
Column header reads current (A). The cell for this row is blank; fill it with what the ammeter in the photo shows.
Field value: 150 A
